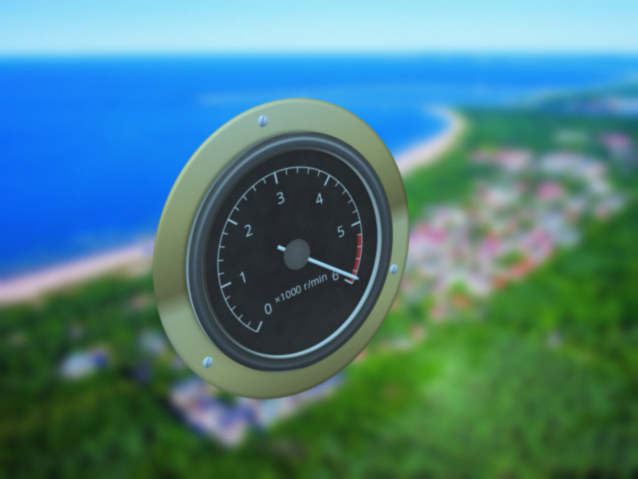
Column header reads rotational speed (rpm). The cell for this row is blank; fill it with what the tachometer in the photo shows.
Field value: 5900 rpm
